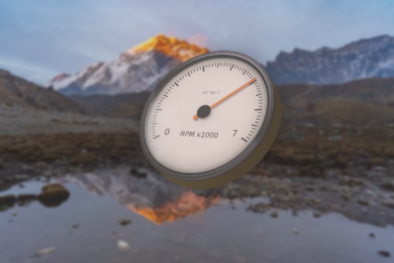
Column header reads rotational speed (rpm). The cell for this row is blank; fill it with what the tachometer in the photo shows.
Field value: 5000 rpm
